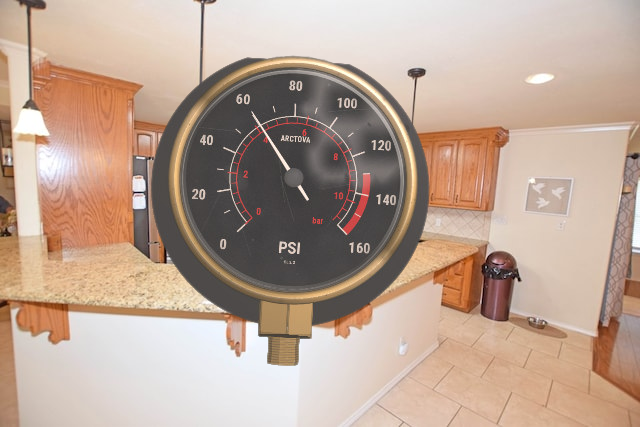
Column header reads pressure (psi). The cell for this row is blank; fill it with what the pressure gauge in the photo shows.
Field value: 60 psi
